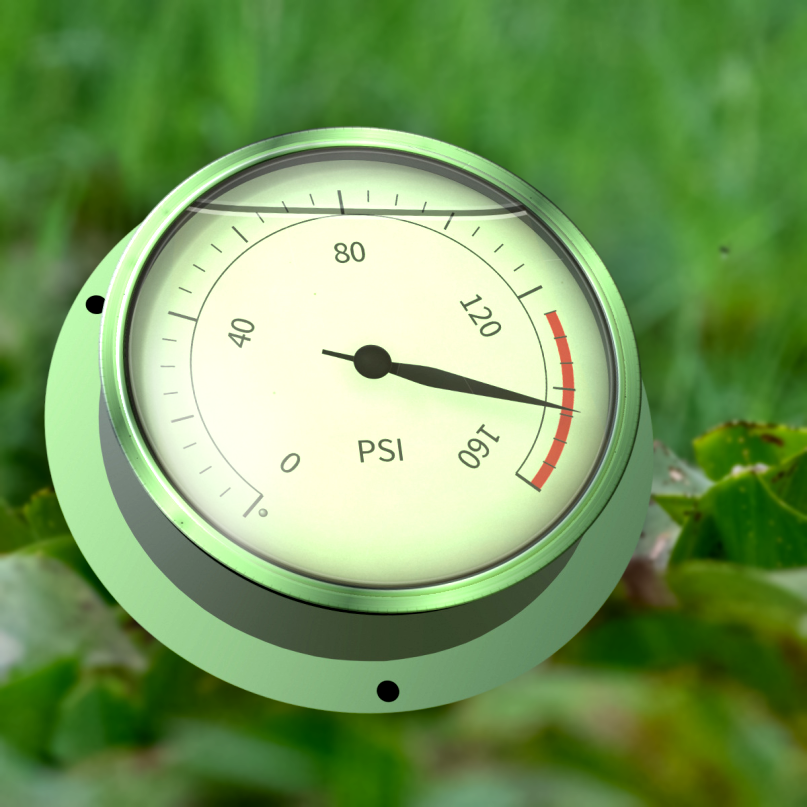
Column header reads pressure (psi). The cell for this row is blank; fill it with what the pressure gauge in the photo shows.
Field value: 145 psi
